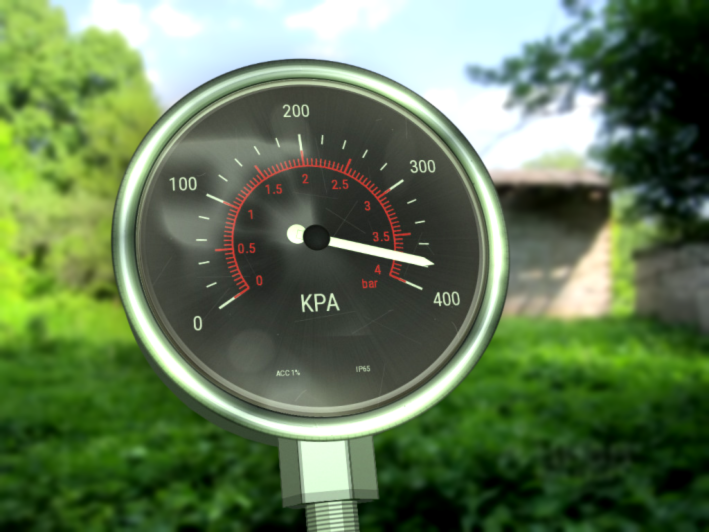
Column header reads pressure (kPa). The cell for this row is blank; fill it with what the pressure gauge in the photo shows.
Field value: 380 kPa
